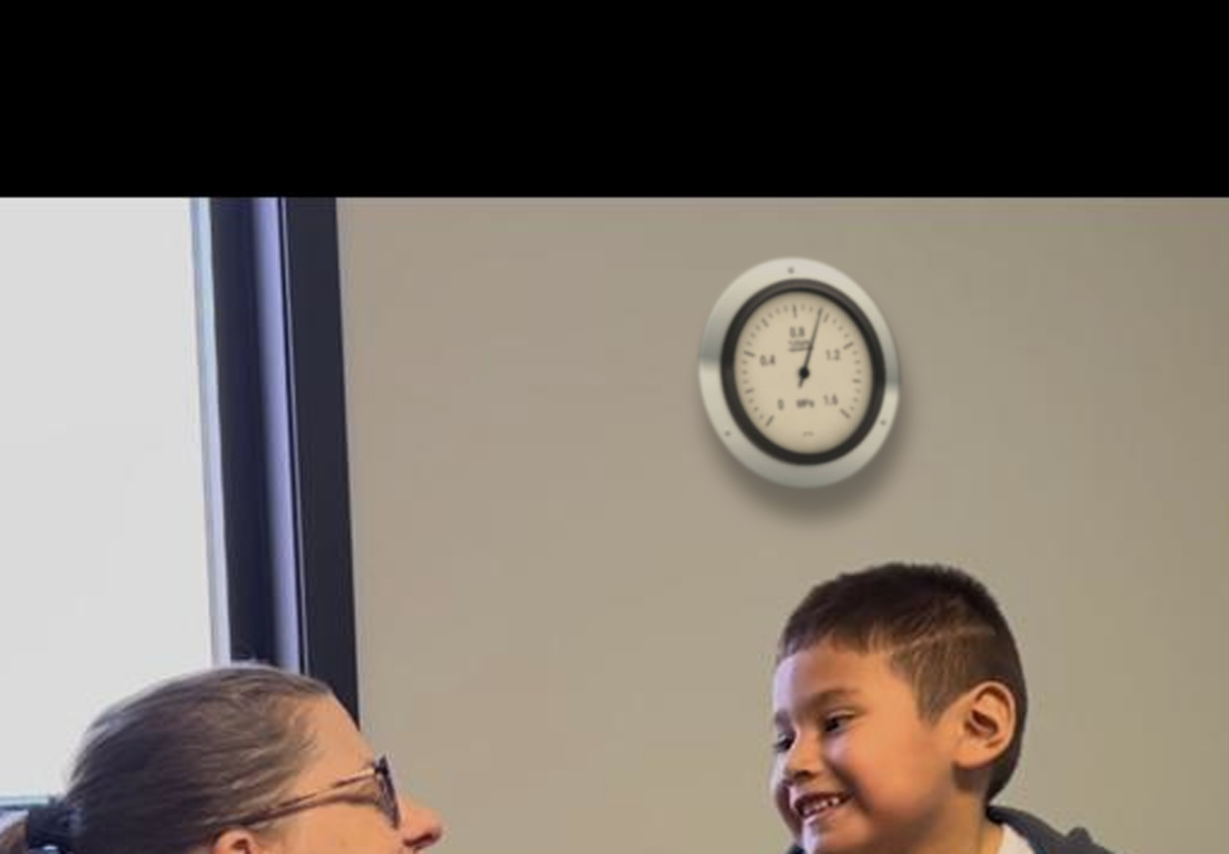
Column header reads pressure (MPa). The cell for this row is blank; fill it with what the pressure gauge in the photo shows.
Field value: 0.95 MPa
